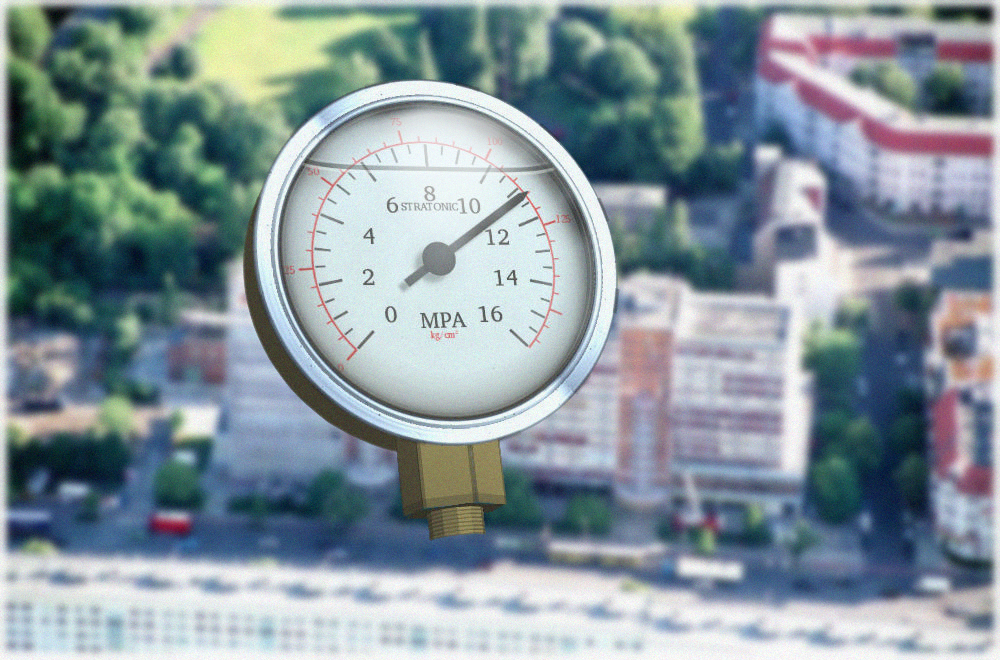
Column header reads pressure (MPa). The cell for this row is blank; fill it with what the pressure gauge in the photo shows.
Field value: 11.25 MPa
